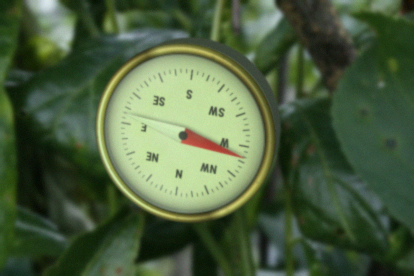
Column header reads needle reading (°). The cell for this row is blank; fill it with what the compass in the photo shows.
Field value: 280 °
